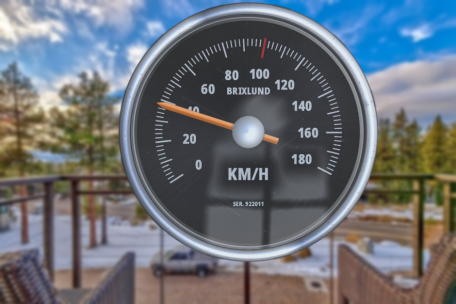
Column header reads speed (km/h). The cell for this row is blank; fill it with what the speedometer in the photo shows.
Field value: 38 km/h
